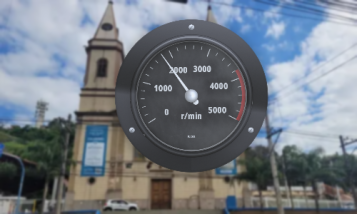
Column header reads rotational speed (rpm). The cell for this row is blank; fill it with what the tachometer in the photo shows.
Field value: 1800 rpm
